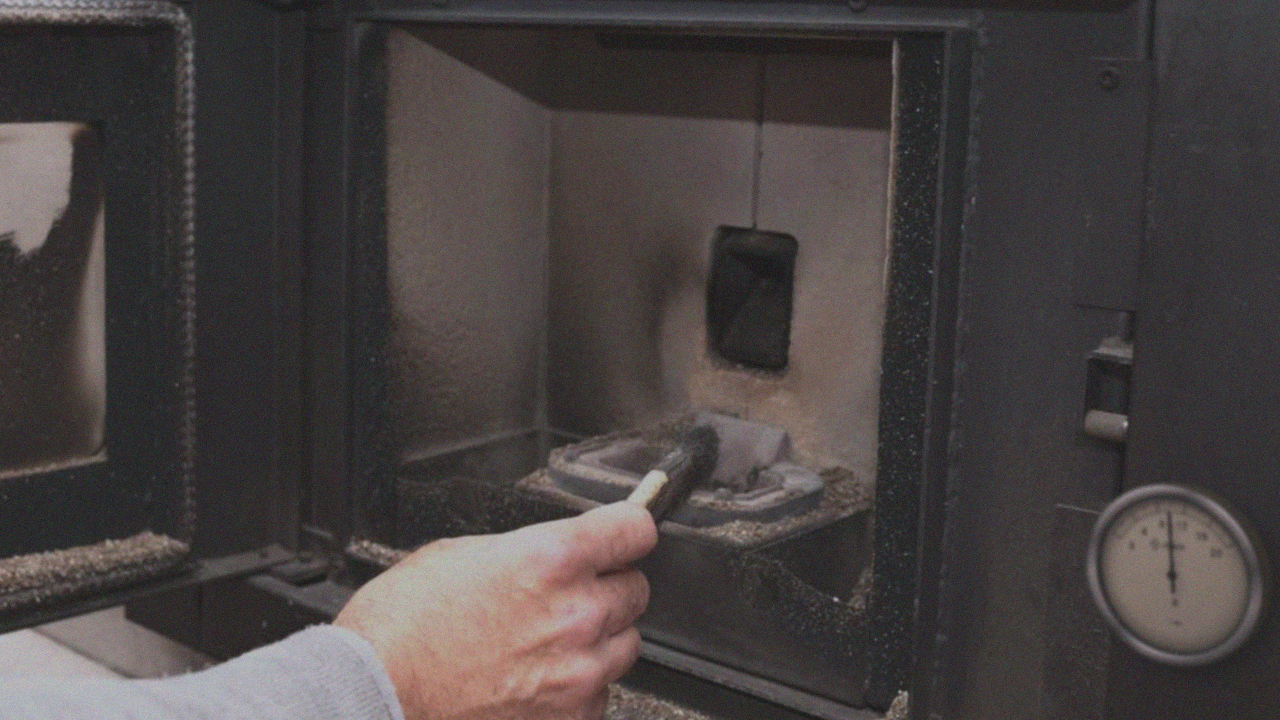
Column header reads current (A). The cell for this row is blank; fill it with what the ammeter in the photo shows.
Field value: 10 A
